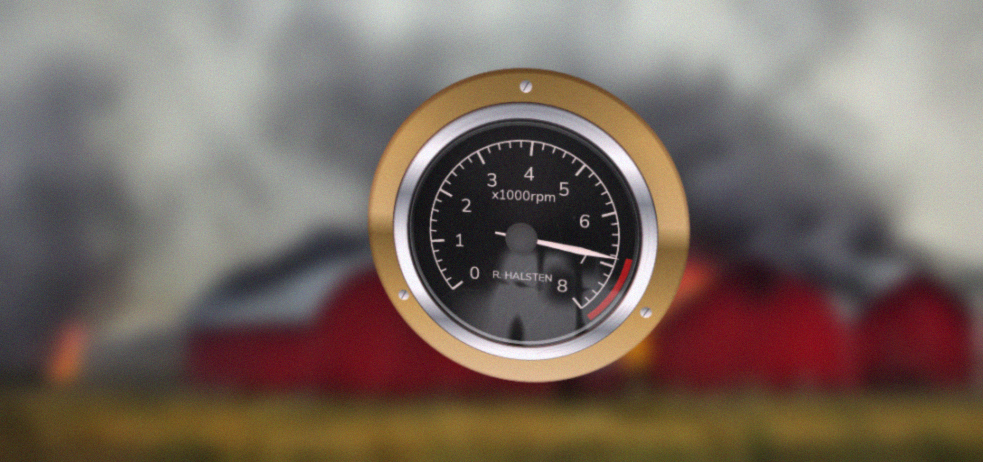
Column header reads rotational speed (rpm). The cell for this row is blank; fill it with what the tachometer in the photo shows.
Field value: 6800 rpm
